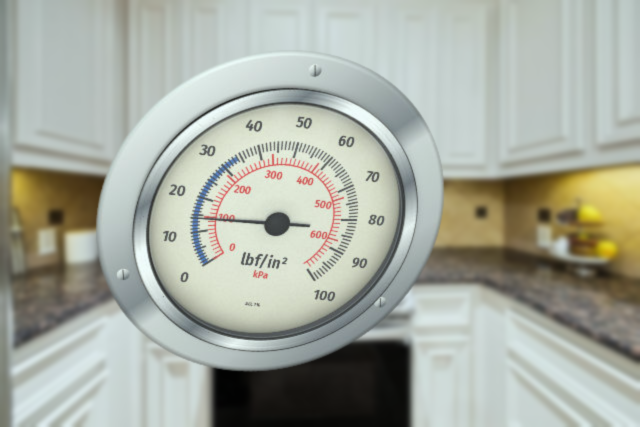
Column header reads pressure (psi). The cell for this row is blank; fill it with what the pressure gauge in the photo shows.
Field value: 15 psi
